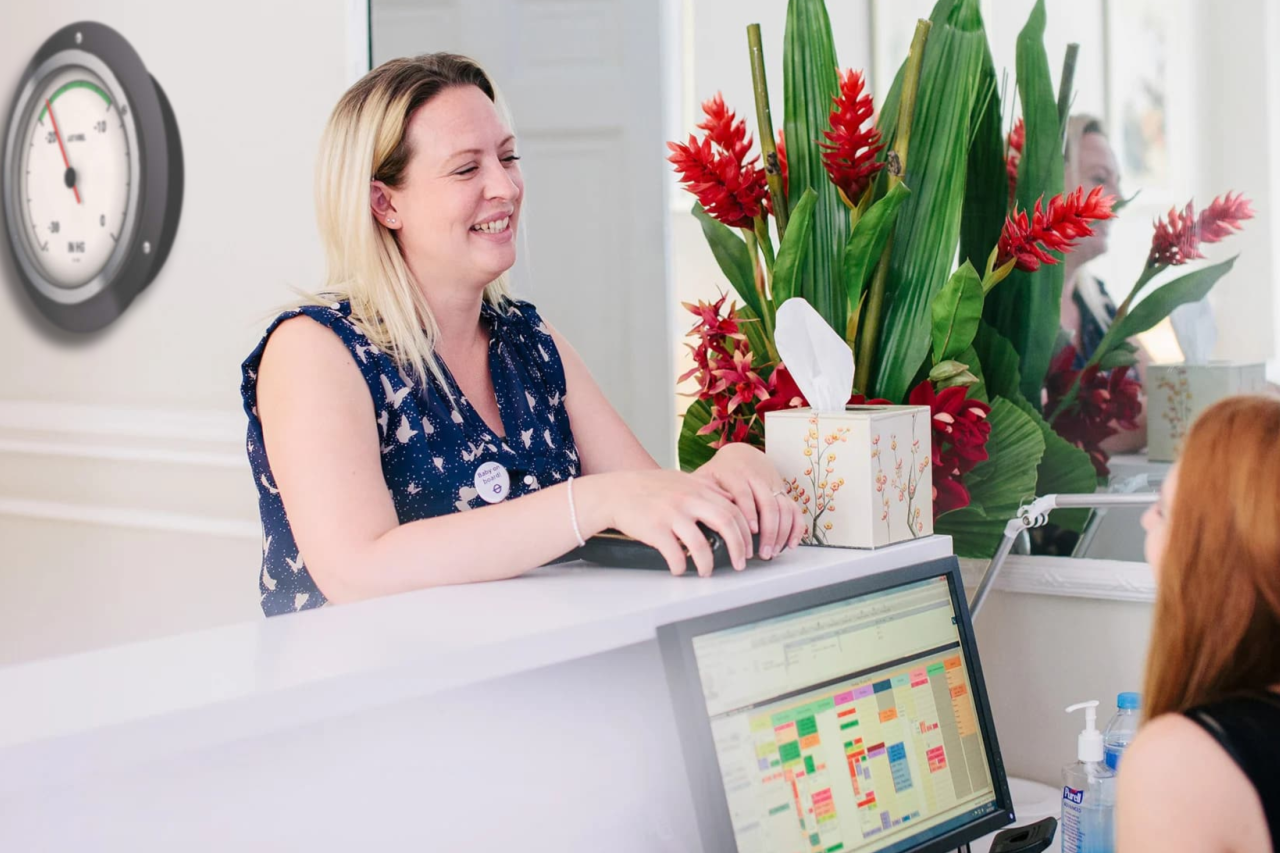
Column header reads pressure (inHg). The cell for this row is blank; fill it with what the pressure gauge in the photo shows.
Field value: -18 inHg
